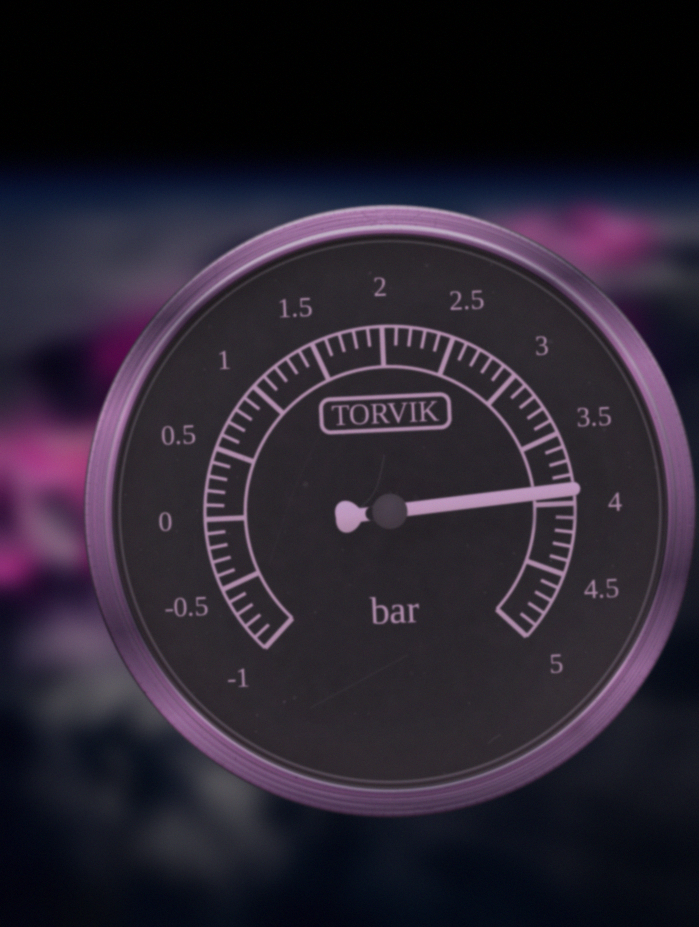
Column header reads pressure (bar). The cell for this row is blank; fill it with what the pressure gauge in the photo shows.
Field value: 3.9 bar
